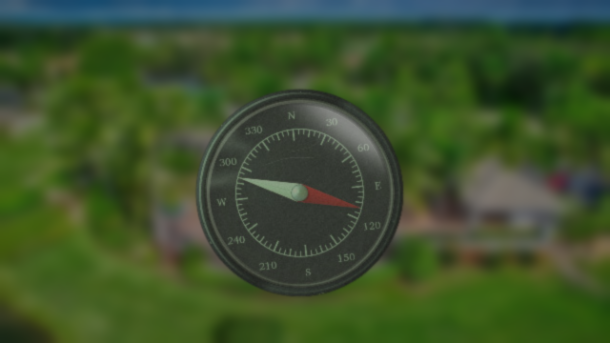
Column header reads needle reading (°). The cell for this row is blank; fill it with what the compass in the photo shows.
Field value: 110 °
